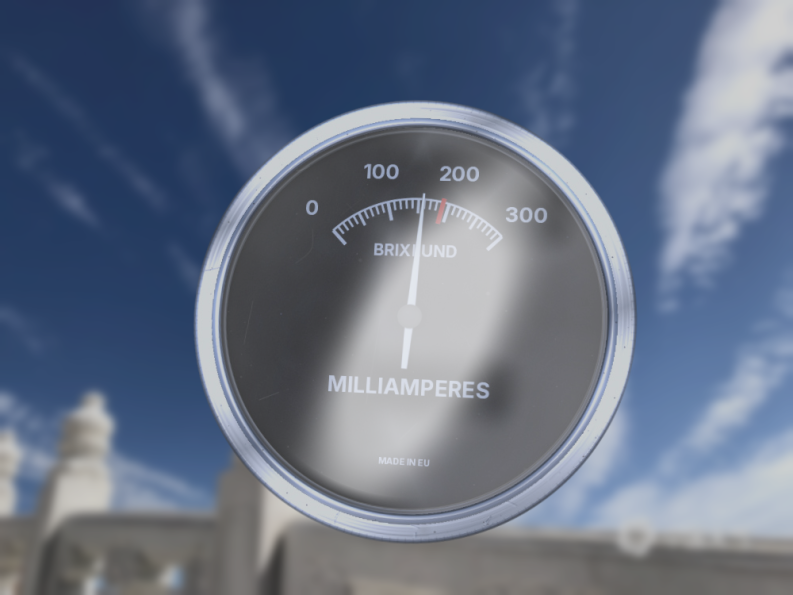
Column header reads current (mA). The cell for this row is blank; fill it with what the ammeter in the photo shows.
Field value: 160 mA
